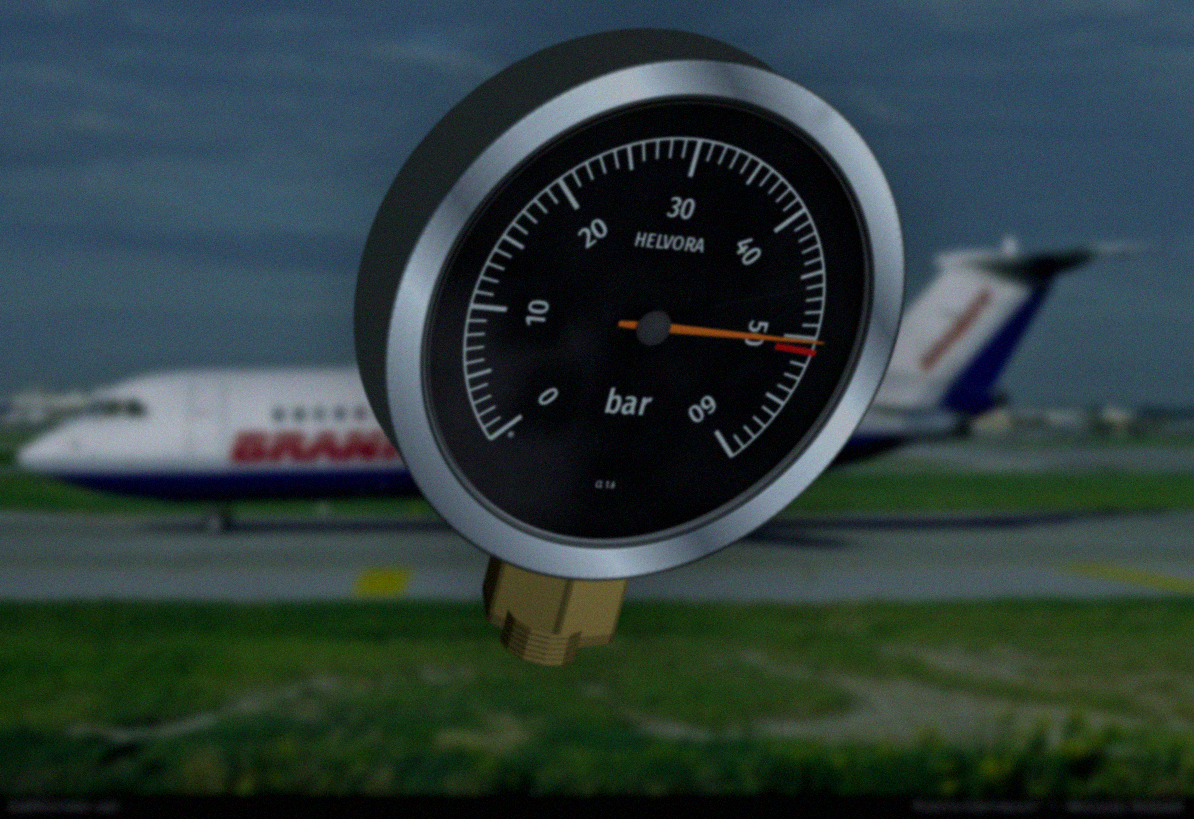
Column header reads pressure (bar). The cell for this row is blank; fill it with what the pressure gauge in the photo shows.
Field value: 50 bar
